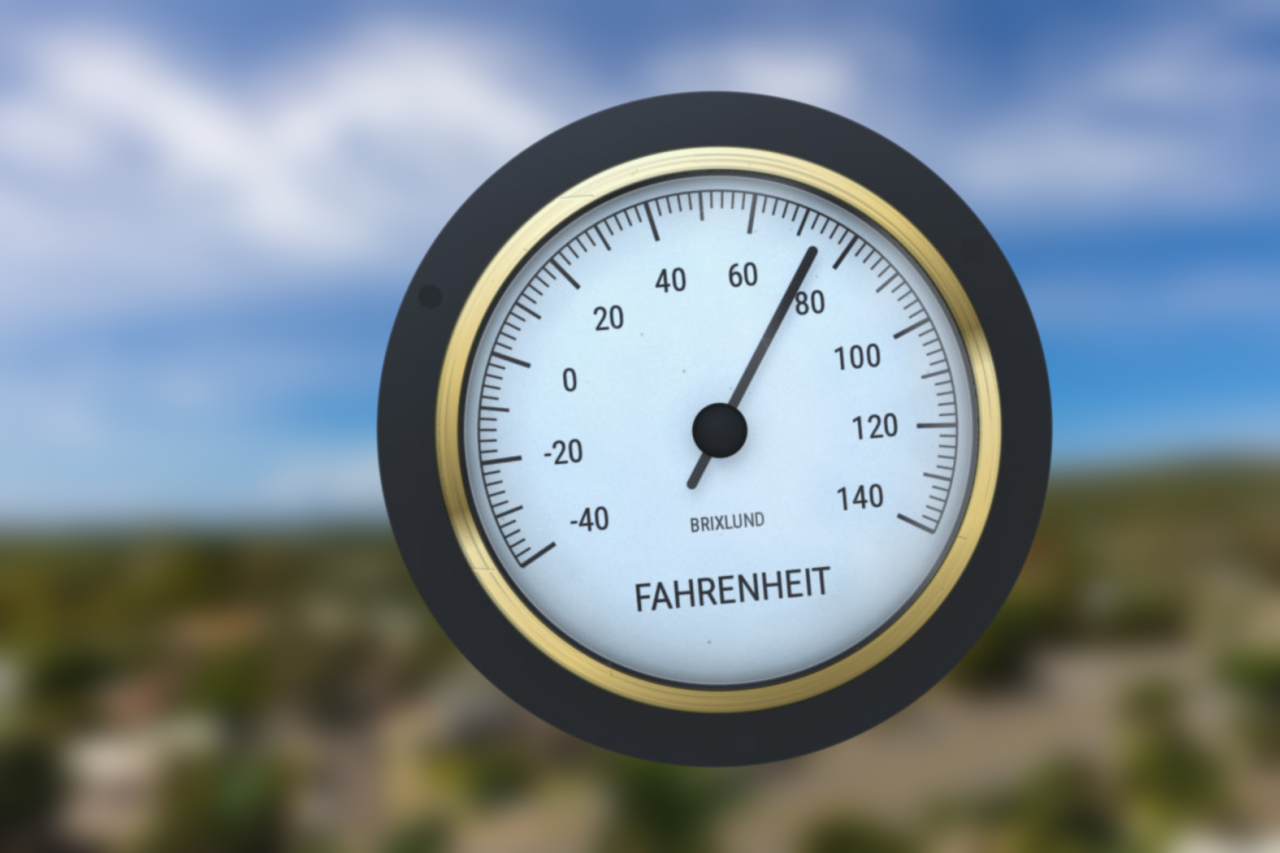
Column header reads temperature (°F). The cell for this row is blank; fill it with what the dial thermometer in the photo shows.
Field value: 74 °F
